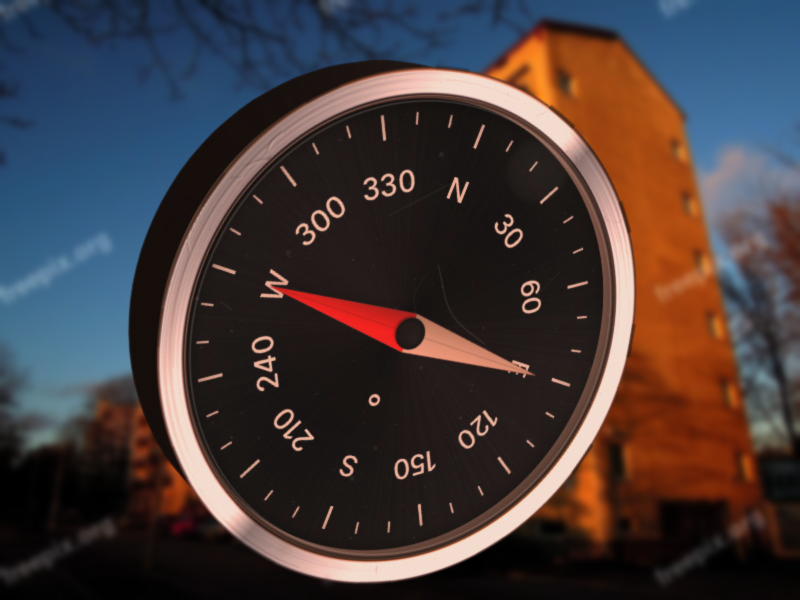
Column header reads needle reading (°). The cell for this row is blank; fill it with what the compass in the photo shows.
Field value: 270 °
